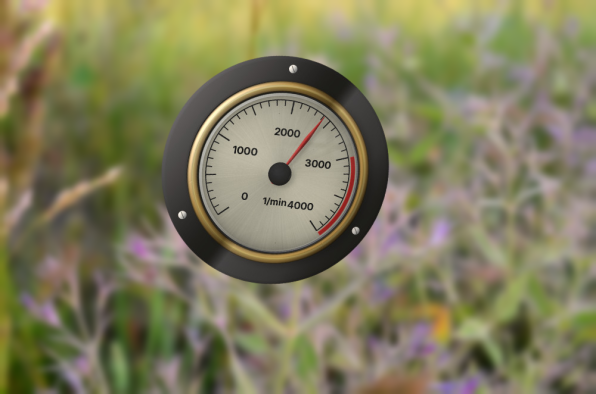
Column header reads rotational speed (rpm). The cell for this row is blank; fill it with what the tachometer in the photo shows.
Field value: 2400 rpm
